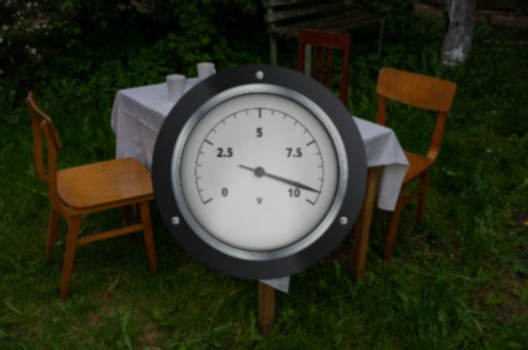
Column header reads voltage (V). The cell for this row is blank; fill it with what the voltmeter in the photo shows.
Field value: 9.5 V
